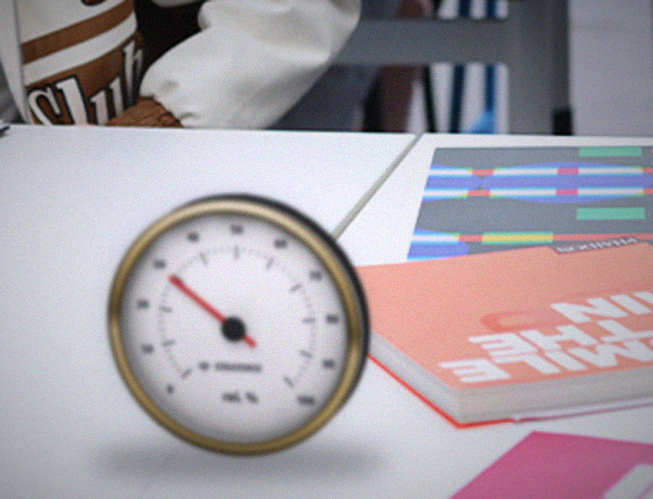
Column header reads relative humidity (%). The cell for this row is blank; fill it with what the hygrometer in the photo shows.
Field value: 30 %
